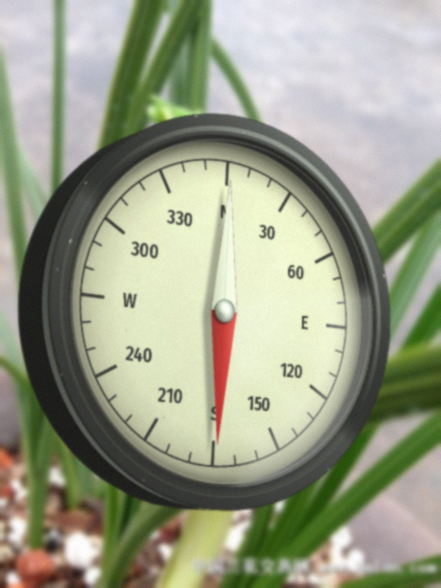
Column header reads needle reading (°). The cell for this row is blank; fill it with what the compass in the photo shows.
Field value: 180 °
